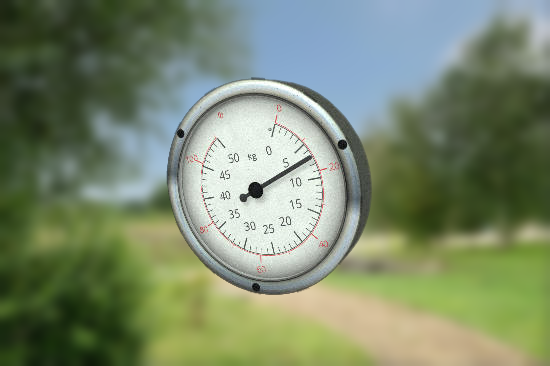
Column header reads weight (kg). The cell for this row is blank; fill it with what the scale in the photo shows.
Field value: 7 kg
